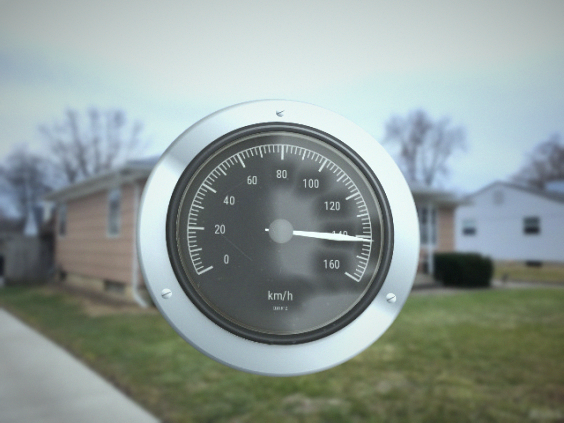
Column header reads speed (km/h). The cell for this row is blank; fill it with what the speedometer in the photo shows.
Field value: 142 km/h
